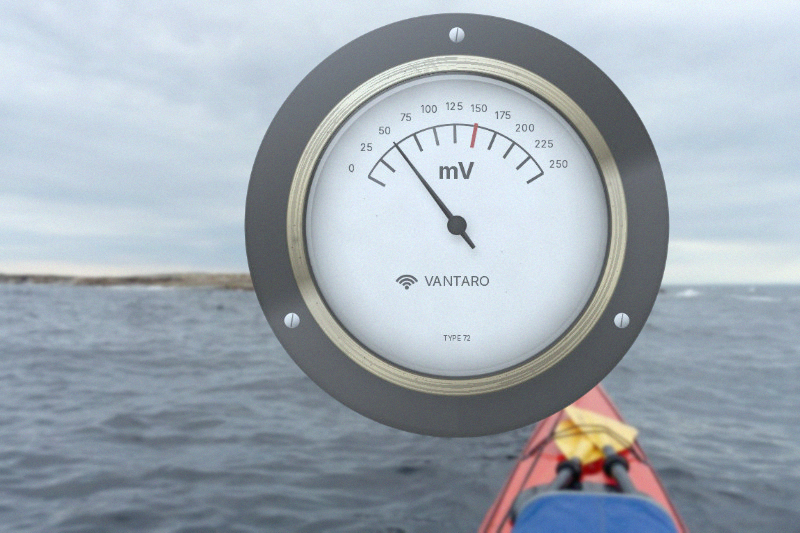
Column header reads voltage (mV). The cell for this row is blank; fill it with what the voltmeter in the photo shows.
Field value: 50 mV
